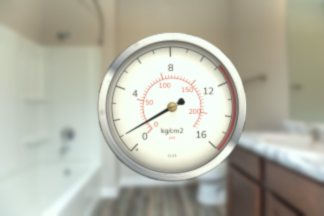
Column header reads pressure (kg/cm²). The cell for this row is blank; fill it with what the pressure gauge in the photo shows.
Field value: 1 kg/cm²
